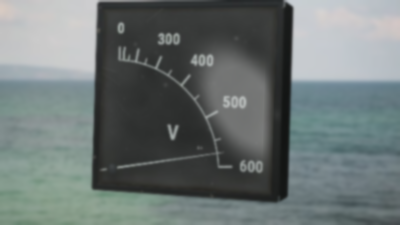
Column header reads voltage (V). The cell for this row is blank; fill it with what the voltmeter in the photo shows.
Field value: 575 V
